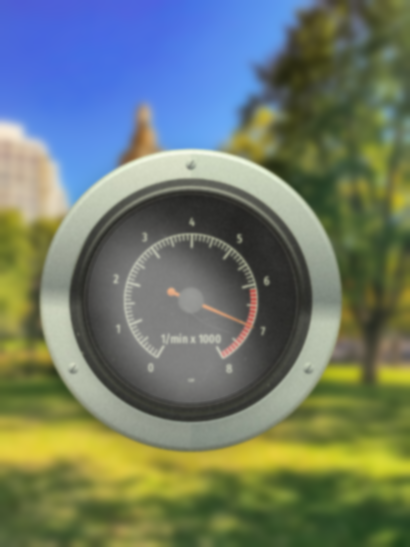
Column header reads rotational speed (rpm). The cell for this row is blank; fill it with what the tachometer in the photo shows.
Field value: 7000 rpm
